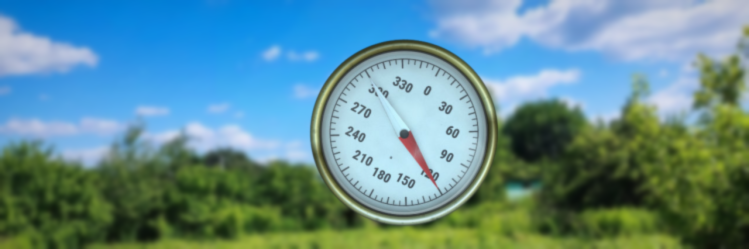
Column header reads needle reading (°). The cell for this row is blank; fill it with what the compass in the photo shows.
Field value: 120 °
